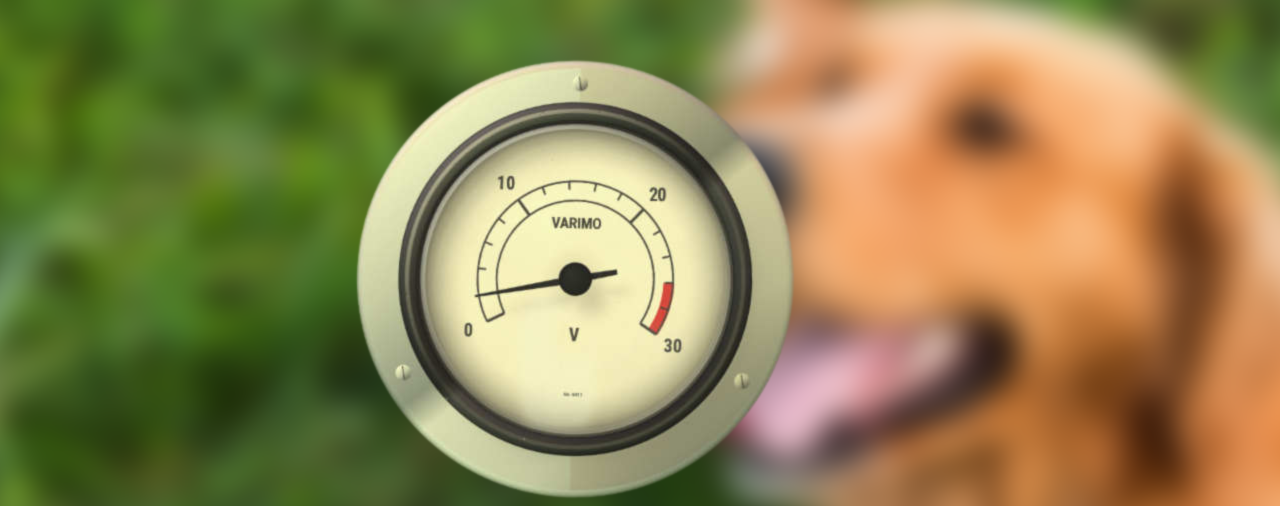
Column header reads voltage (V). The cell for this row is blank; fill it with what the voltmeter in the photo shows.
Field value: 2 V
